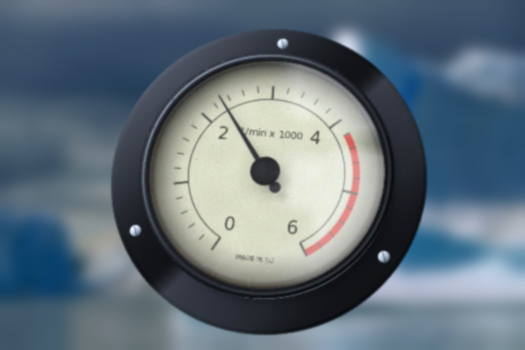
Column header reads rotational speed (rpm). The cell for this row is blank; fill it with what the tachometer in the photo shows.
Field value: 2300 rpm
